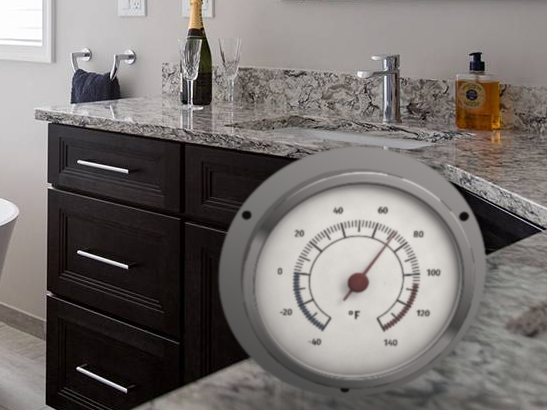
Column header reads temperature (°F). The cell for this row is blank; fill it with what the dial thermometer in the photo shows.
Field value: 70 °F
